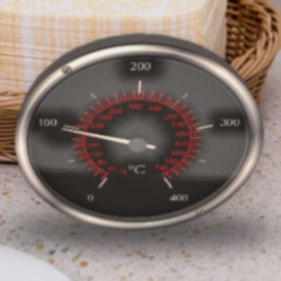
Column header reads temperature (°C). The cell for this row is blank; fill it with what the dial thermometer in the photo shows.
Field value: 100 °C
